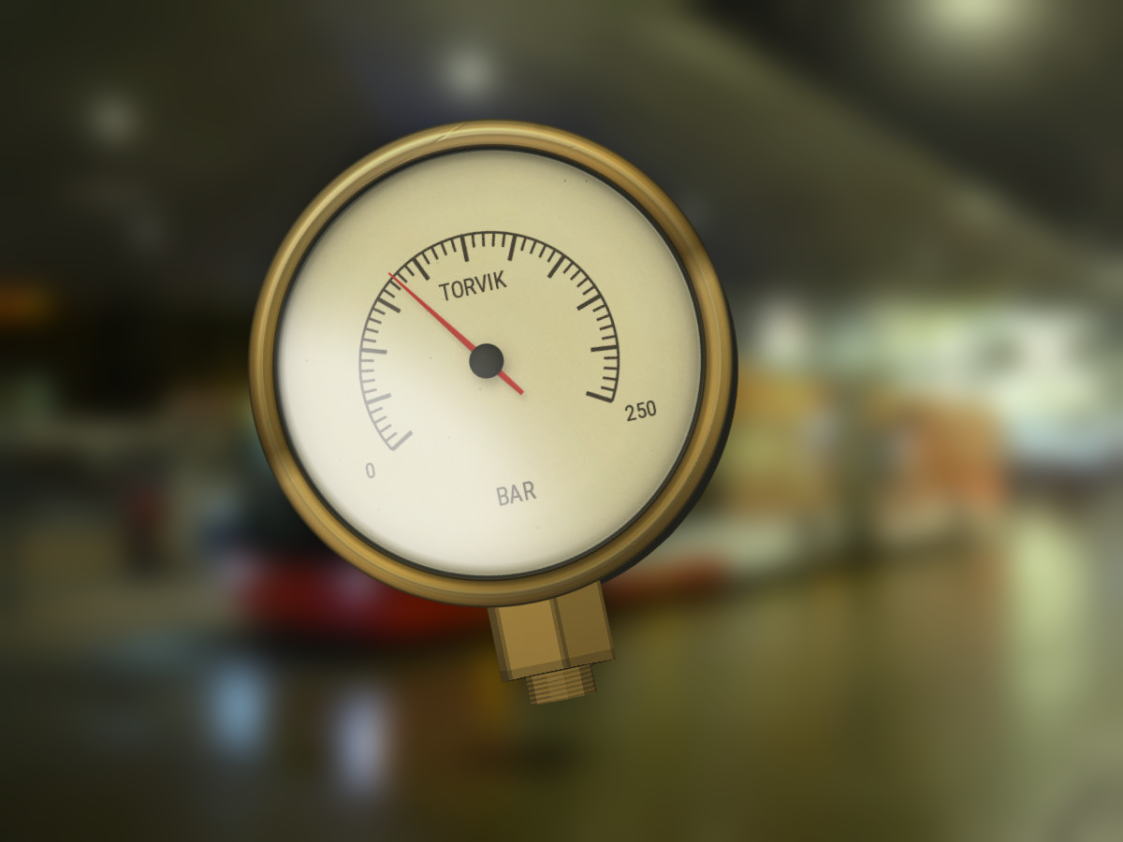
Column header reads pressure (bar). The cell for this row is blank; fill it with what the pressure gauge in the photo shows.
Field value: 87.5 bar
